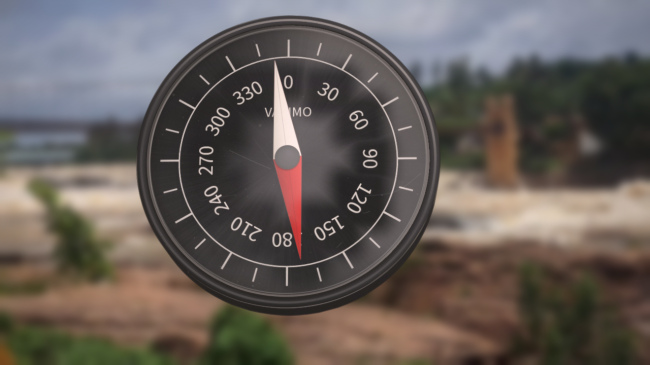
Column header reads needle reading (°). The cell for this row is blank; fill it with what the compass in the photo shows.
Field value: 172.5 °
